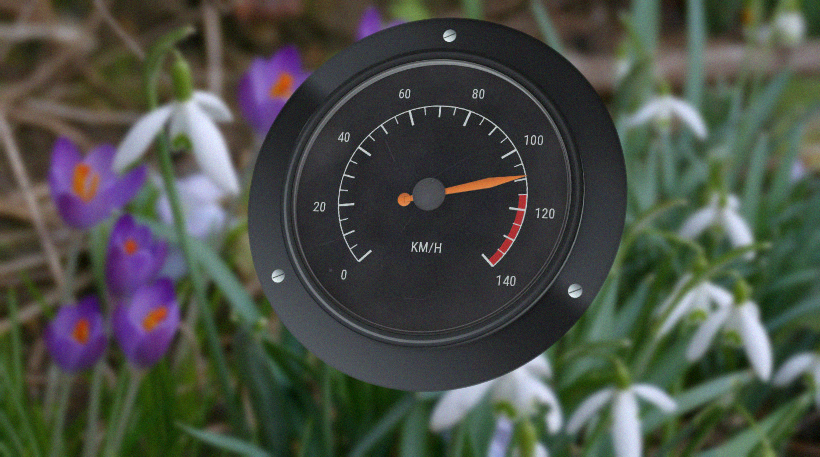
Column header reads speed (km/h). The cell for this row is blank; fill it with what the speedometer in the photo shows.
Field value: 110 km/h
